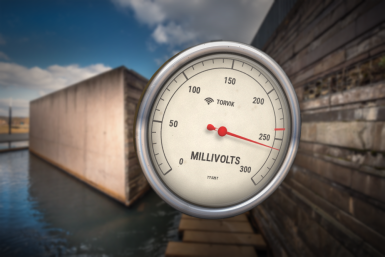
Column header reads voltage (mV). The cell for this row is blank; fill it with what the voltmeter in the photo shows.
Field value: 260 mV
